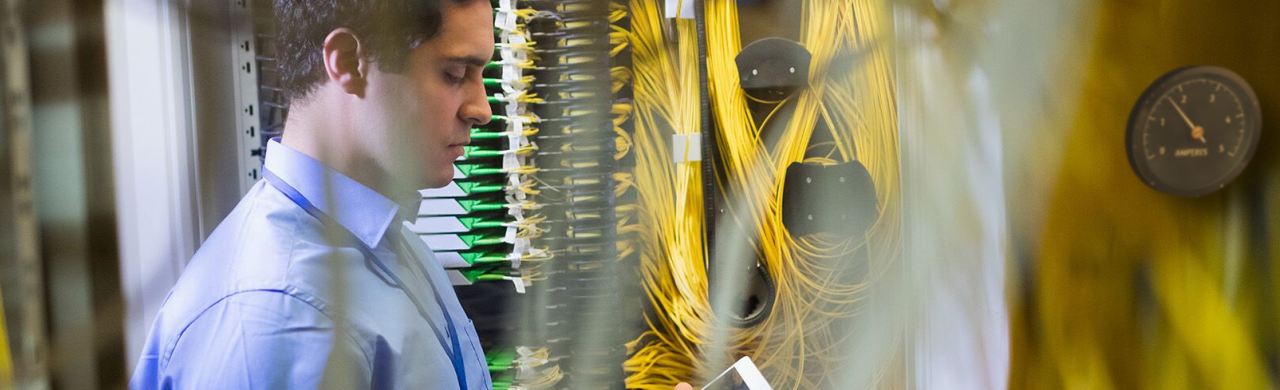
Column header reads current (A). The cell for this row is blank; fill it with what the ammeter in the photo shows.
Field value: 1.6 A
